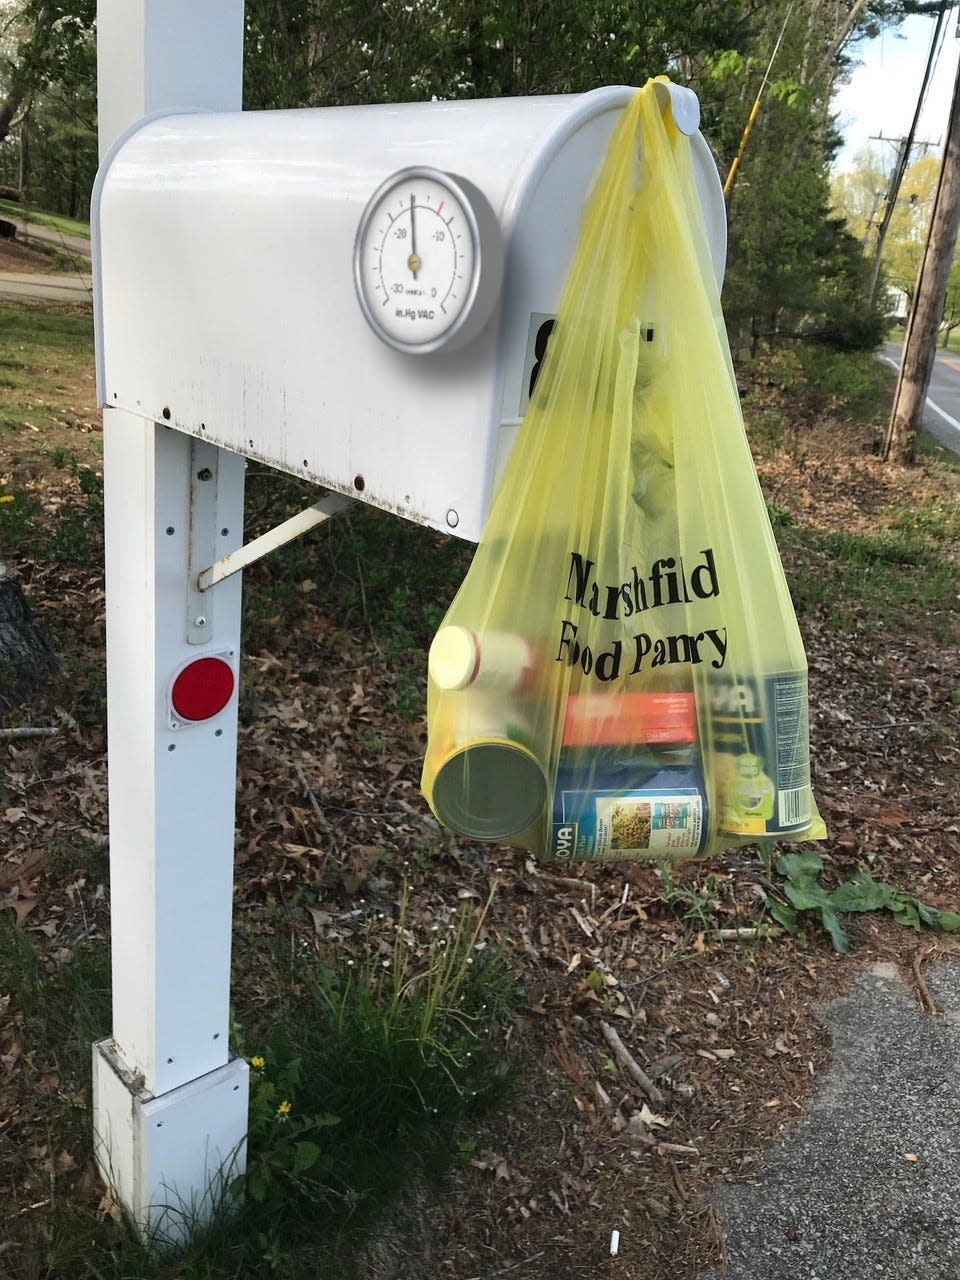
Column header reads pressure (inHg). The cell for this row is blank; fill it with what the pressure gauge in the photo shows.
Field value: -16 inHg
